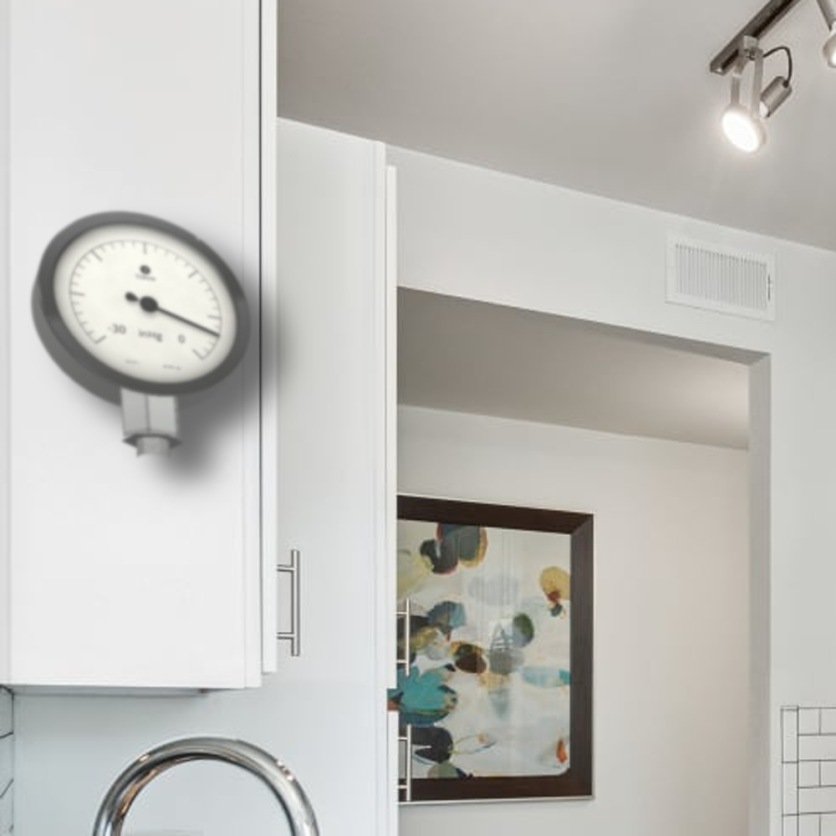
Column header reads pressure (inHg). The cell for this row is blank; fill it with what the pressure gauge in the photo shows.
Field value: -3 inHg
